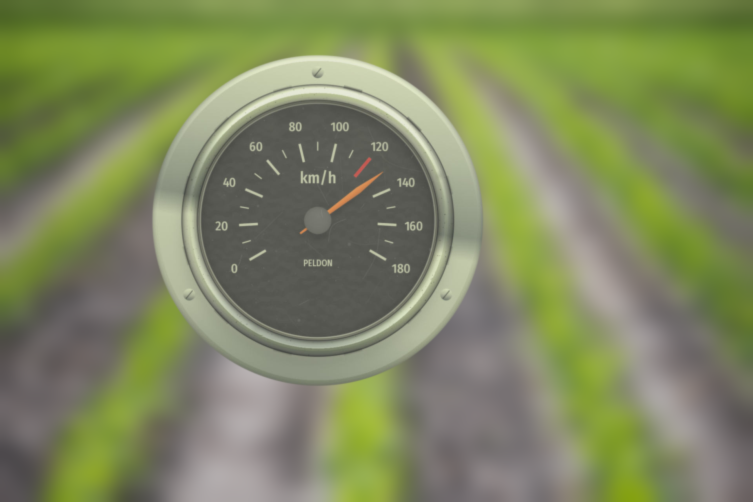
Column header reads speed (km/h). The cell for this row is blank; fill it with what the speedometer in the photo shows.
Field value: 130 km/h
